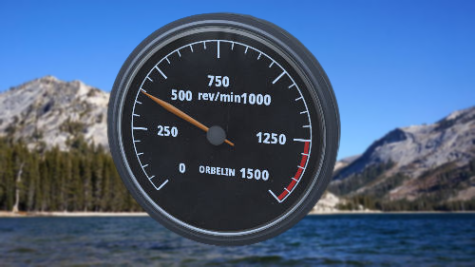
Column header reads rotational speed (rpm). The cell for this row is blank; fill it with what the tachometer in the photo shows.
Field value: 400 rpm
